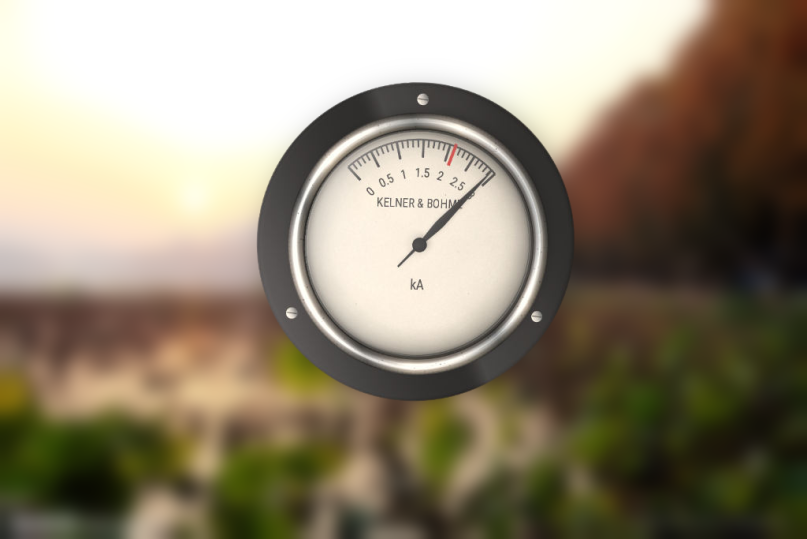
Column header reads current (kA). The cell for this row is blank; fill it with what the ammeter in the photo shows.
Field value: 2.9 kA
